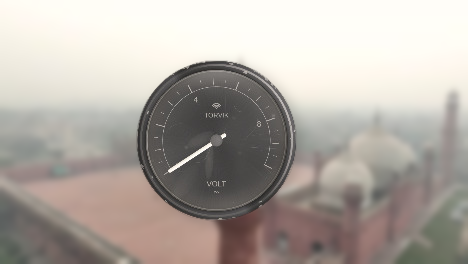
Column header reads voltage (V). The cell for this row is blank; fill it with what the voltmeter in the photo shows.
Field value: 0 V
